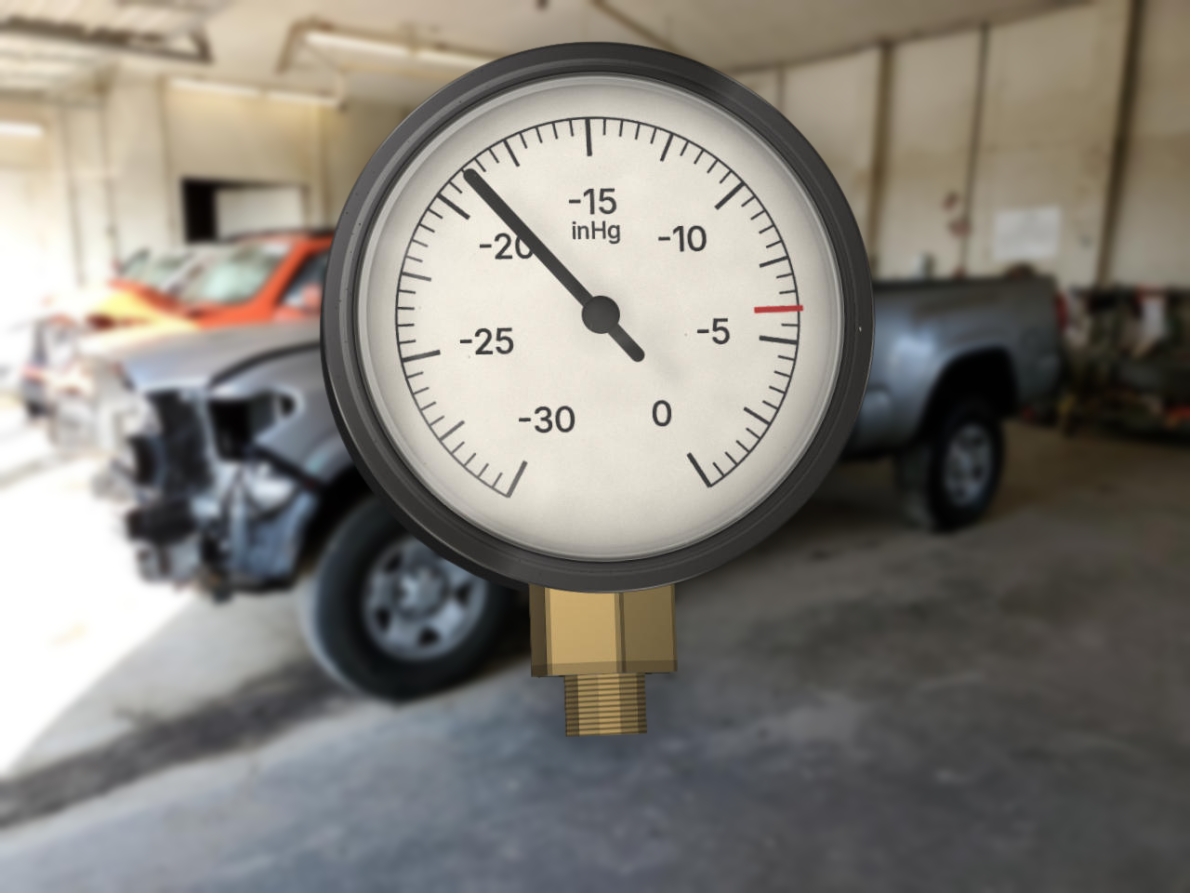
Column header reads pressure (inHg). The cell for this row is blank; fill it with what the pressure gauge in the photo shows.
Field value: -19 inHg
